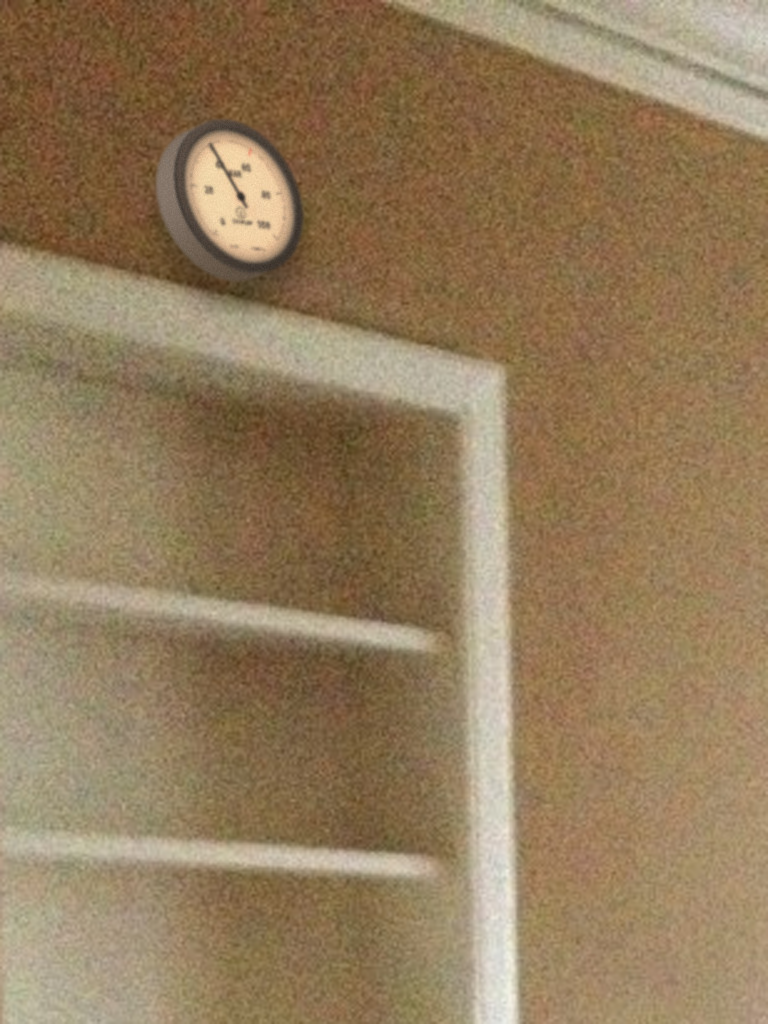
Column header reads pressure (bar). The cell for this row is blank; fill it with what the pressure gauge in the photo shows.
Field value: 40 bar
